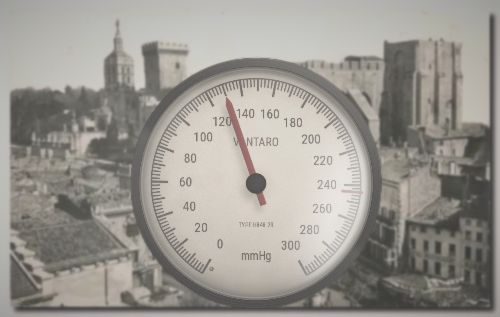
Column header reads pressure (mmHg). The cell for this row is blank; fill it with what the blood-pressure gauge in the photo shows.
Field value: 130 mmHg
